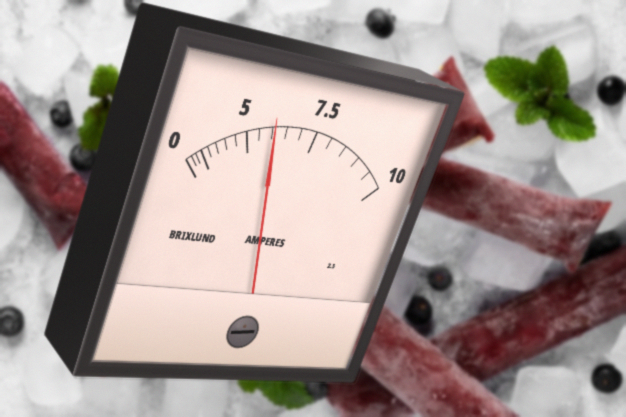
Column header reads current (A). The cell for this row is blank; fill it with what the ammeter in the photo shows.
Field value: 6 A
